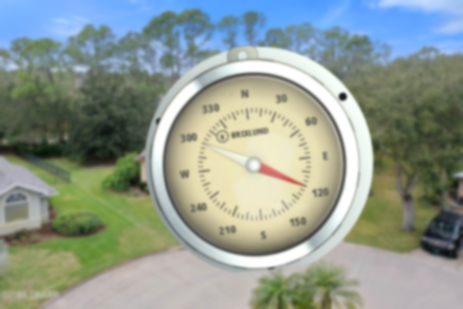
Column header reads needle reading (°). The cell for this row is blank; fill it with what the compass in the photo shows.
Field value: 120 °
